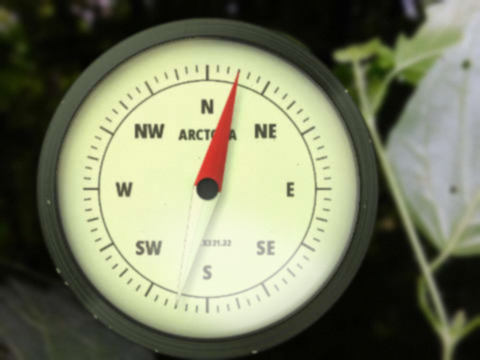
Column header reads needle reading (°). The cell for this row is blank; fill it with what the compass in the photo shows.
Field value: 15 °
